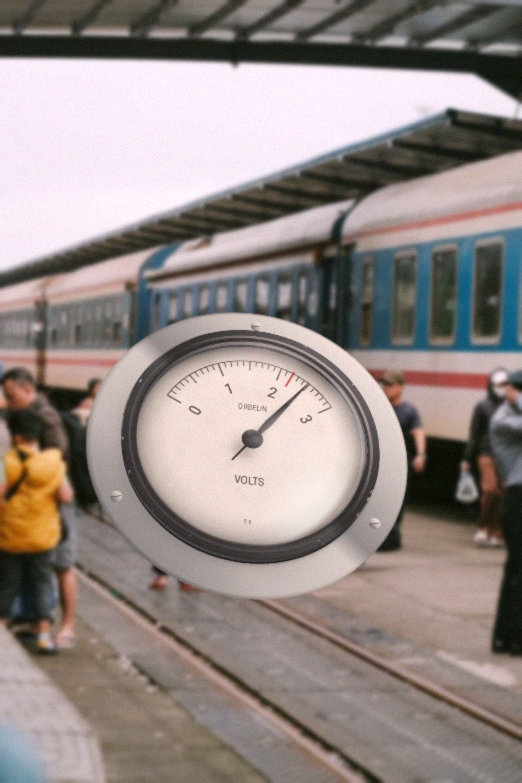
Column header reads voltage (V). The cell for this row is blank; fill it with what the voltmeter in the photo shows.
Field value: 2.5 V
